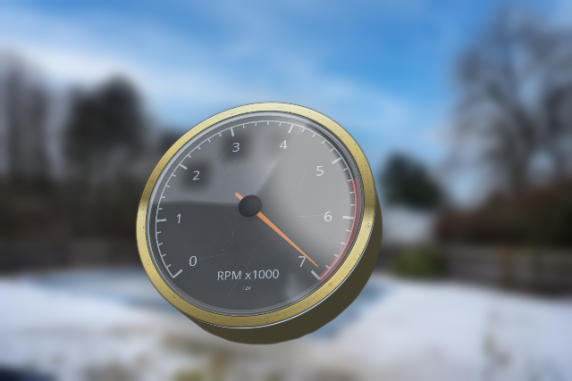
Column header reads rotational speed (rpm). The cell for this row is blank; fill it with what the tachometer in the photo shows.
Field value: 6900 rpm
